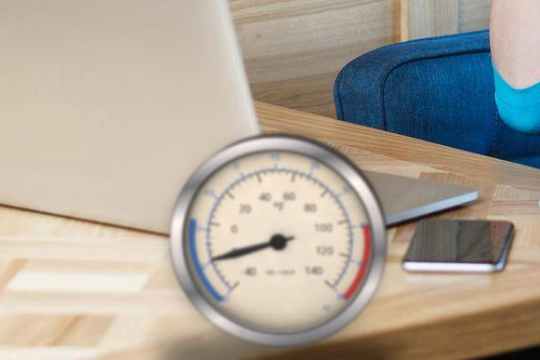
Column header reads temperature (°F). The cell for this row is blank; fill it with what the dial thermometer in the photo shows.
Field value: -20 °F
